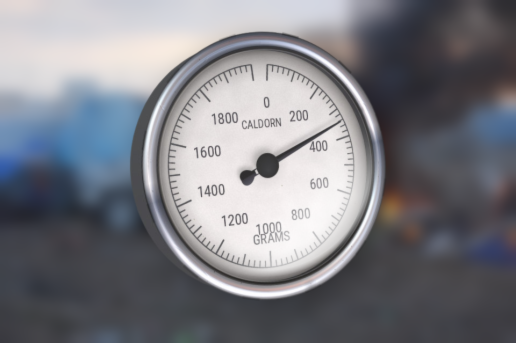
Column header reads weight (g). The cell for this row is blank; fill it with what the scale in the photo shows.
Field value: 340 g
